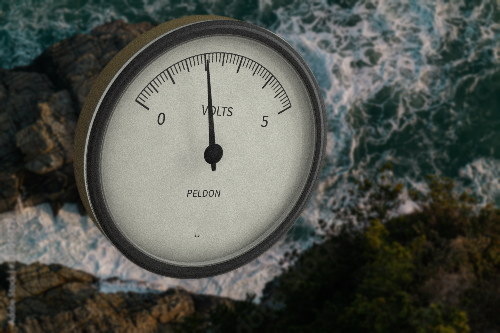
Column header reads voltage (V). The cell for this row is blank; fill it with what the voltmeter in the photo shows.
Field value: 2 V
